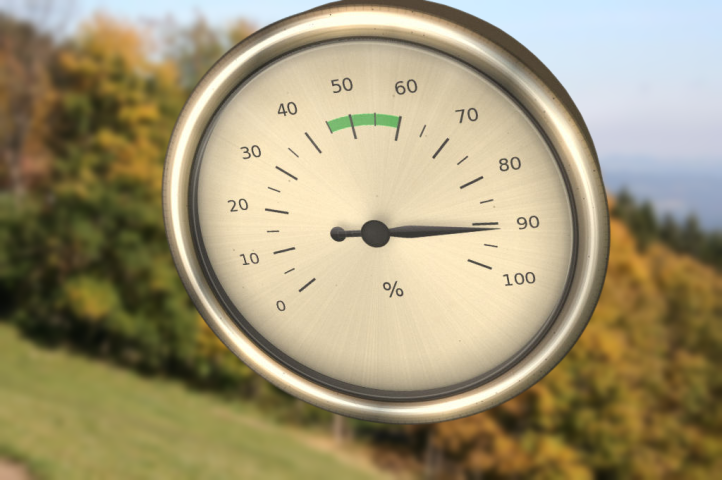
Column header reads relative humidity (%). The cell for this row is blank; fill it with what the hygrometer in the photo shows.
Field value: 90 %
